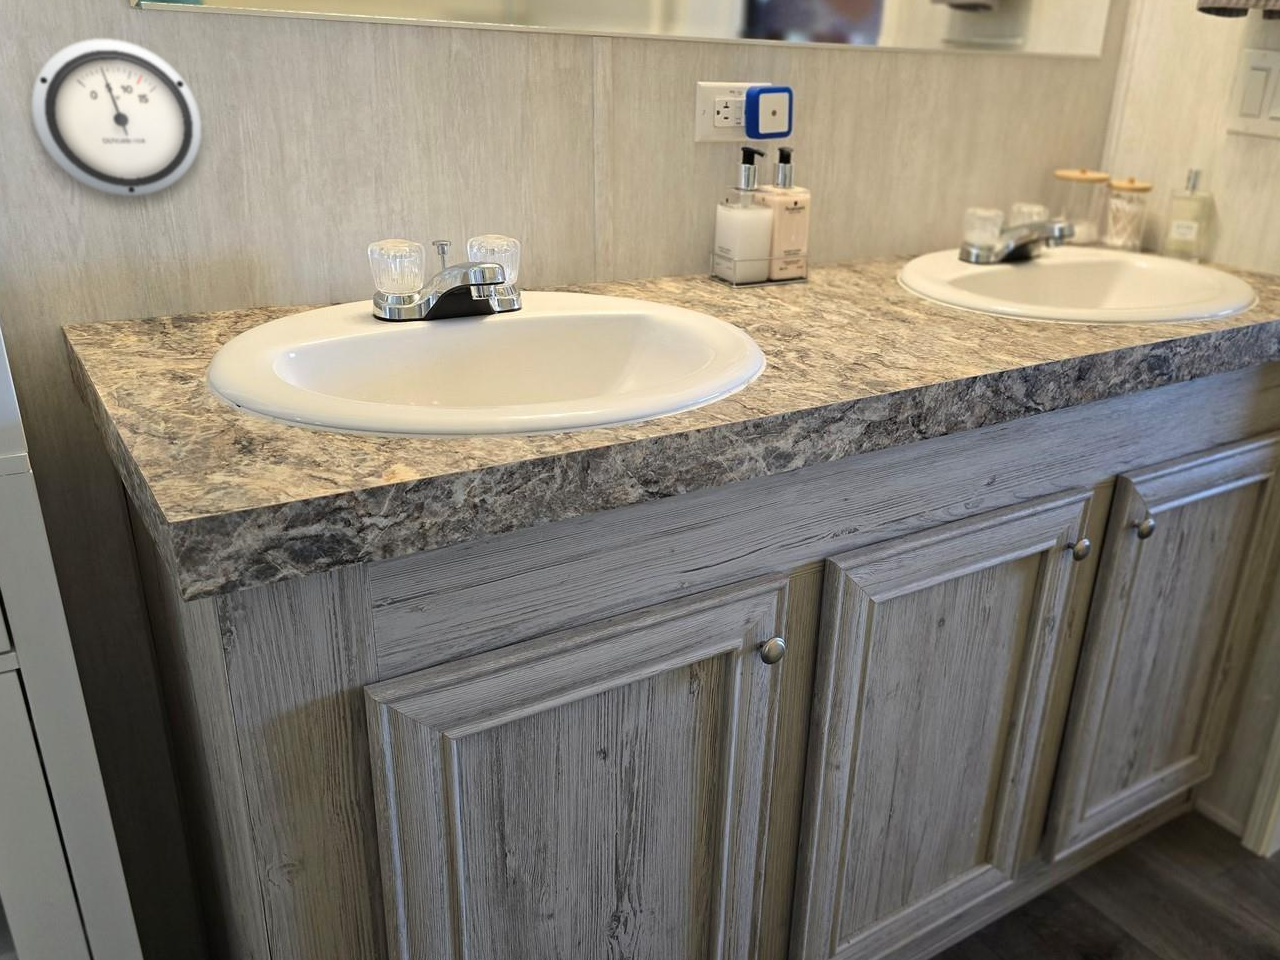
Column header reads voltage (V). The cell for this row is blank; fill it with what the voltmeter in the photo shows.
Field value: 5 V
